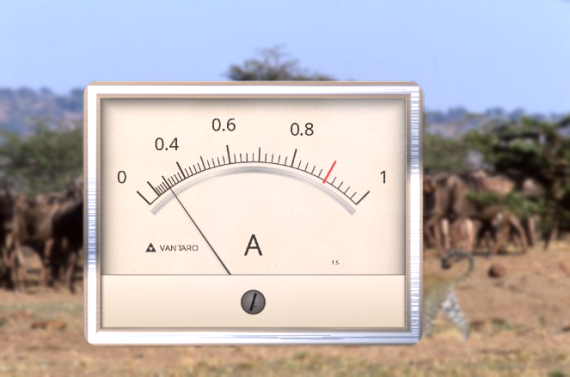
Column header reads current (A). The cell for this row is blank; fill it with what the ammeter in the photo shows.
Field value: 0.3 A
